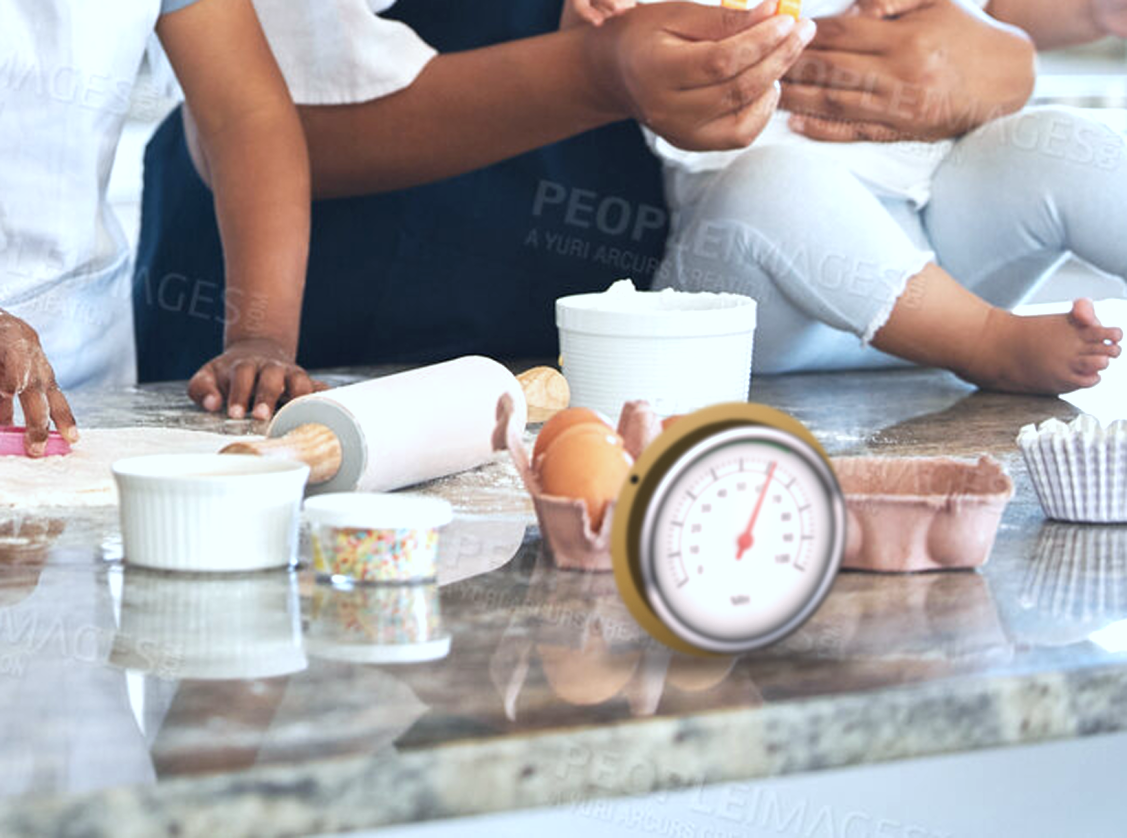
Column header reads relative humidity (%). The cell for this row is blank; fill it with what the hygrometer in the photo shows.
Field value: 60 %
